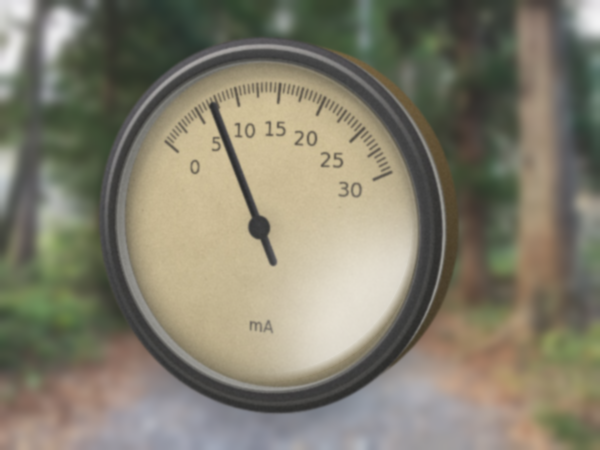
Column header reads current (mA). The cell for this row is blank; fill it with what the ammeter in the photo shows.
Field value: 7.5 mA
